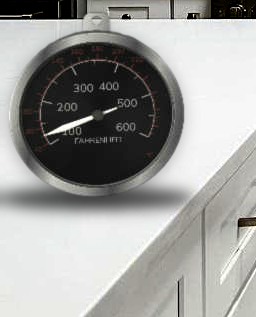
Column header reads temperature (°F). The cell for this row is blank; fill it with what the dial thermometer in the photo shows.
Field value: 125 °F
